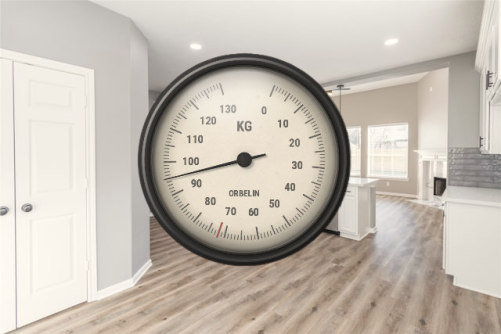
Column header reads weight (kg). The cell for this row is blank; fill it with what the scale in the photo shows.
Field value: 95 kg
